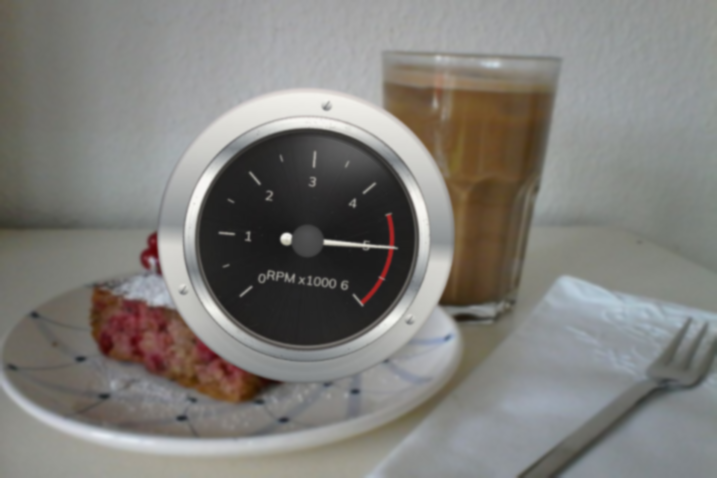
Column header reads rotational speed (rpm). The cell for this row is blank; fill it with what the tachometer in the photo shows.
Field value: 5000 rpm
